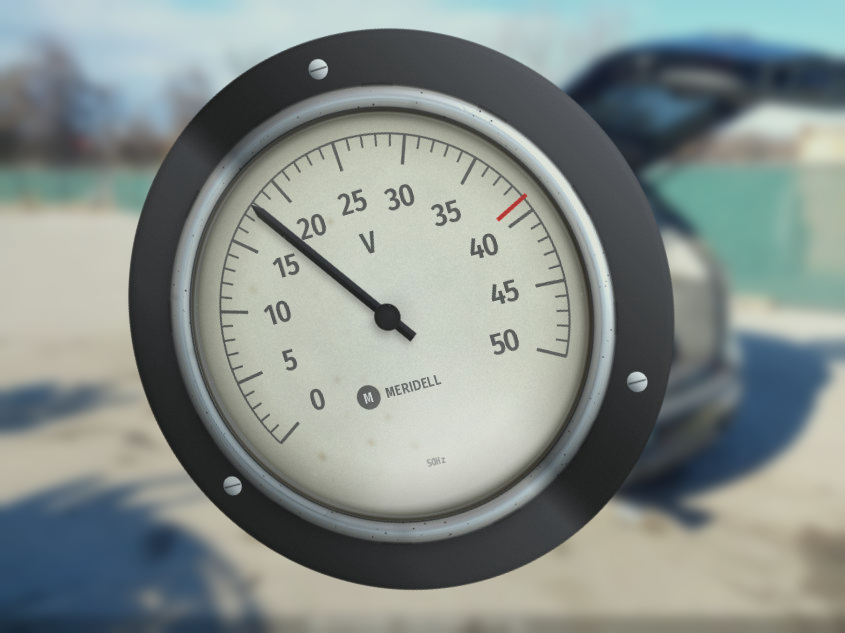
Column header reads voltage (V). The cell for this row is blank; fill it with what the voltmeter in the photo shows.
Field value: 18 V
